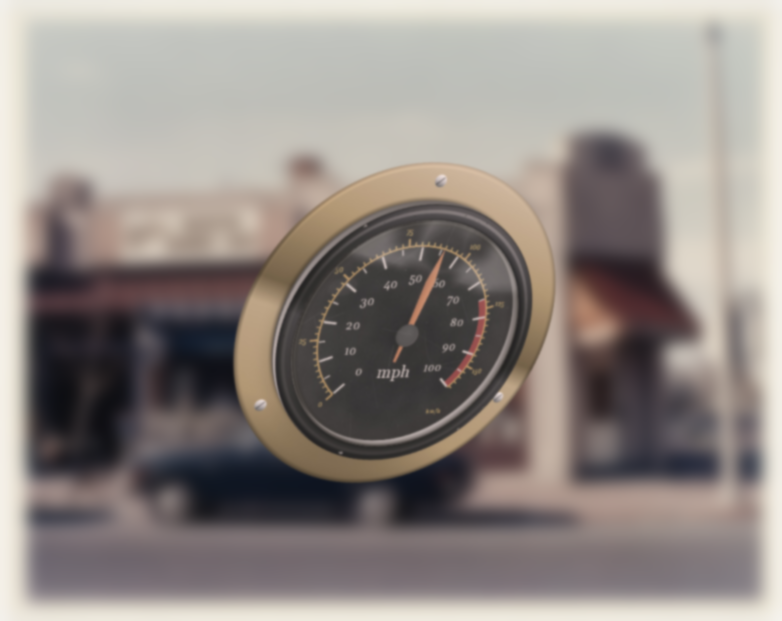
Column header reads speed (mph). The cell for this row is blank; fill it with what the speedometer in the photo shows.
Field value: 55 mph
